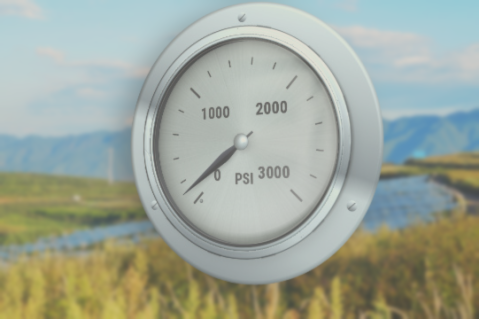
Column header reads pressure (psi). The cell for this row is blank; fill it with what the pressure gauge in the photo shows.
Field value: 100 psi
